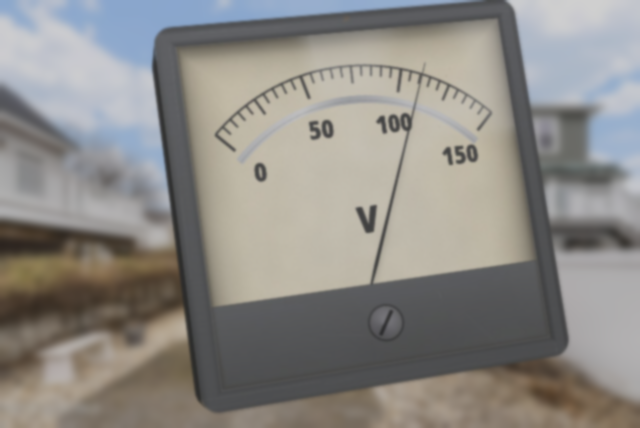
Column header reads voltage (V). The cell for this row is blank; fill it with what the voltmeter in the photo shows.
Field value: 110 V
